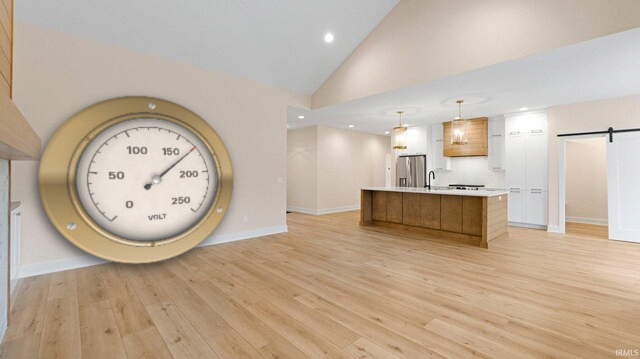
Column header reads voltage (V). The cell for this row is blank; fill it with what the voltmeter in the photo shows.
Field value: 170 V
